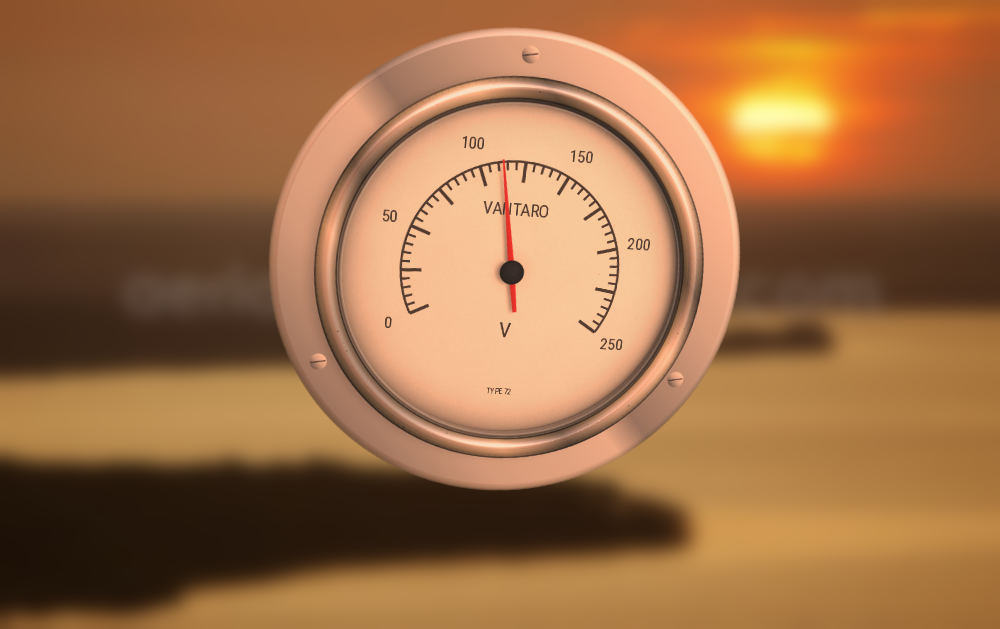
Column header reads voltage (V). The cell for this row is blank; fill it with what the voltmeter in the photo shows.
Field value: 112.5 V
